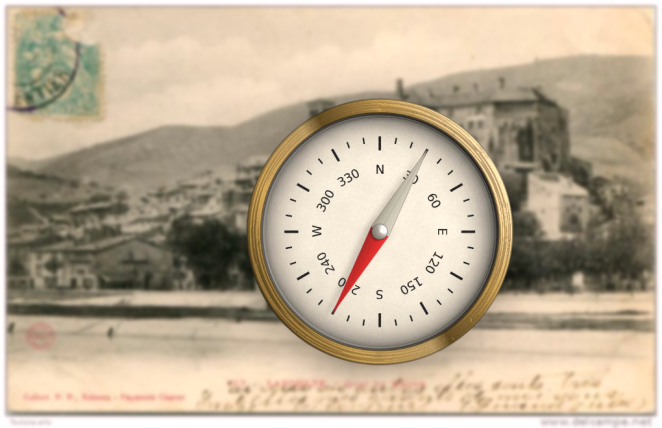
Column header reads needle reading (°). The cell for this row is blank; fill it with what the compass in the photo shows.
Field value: 210 °
